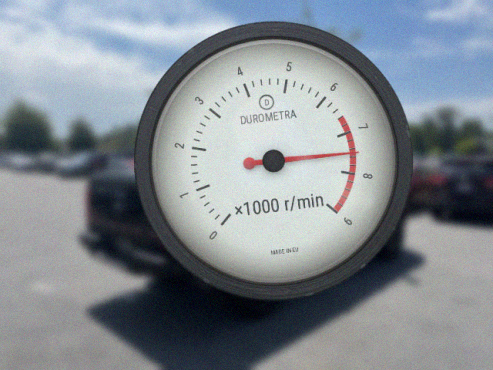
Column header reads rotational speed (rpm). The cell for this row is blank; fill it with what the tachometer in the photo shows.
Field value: 7500 rpm
